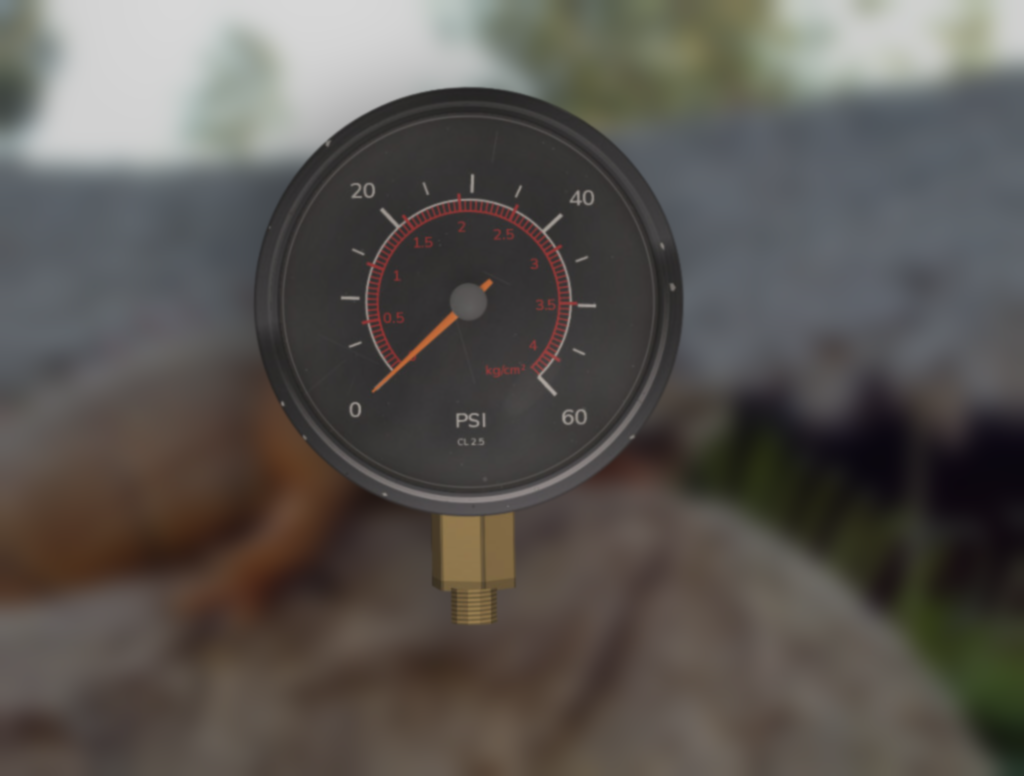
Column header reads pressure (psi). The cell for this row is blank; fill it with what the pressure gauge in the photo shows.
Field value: 0 psi
